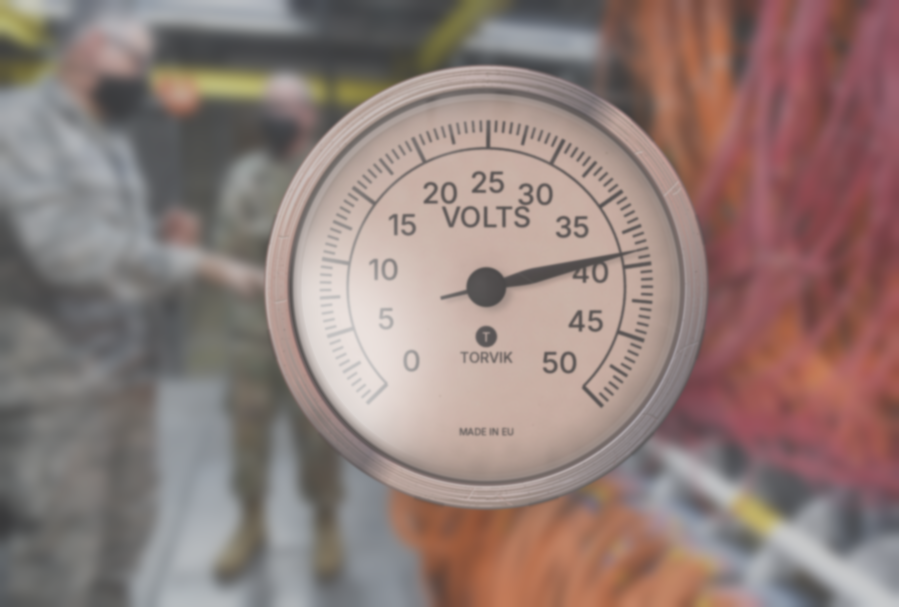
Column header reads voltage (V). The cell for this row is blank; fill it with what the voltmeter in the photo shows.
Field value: 39 V
